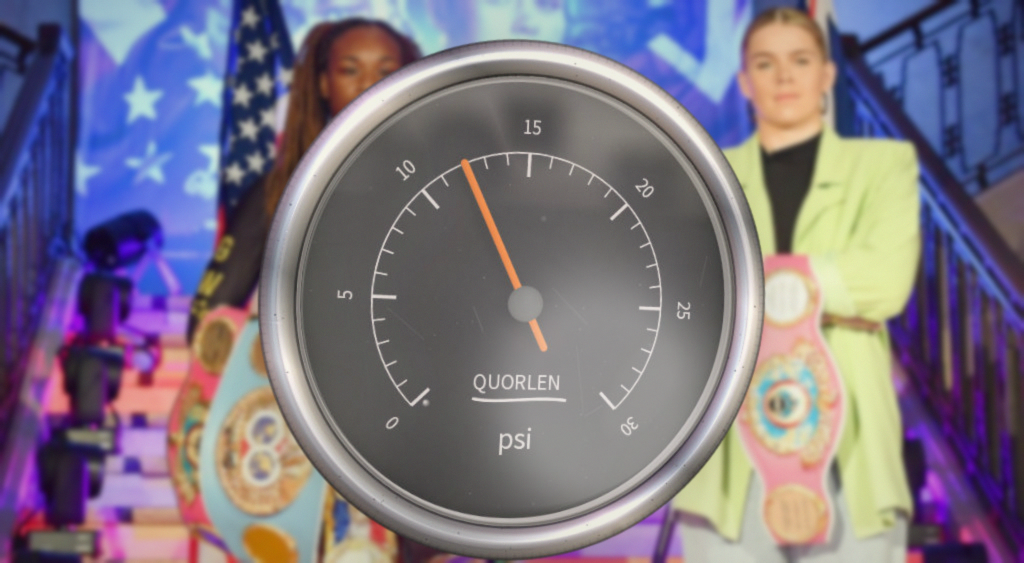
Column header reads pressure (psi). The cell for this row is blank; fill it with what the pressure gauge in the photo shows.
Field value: 12 psi
